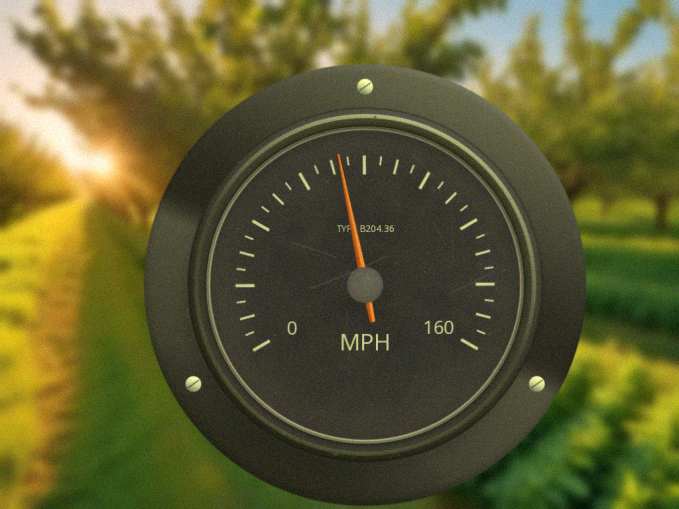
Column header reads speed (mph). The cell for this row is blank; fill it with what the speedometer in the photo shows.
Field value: 72.5 mph
